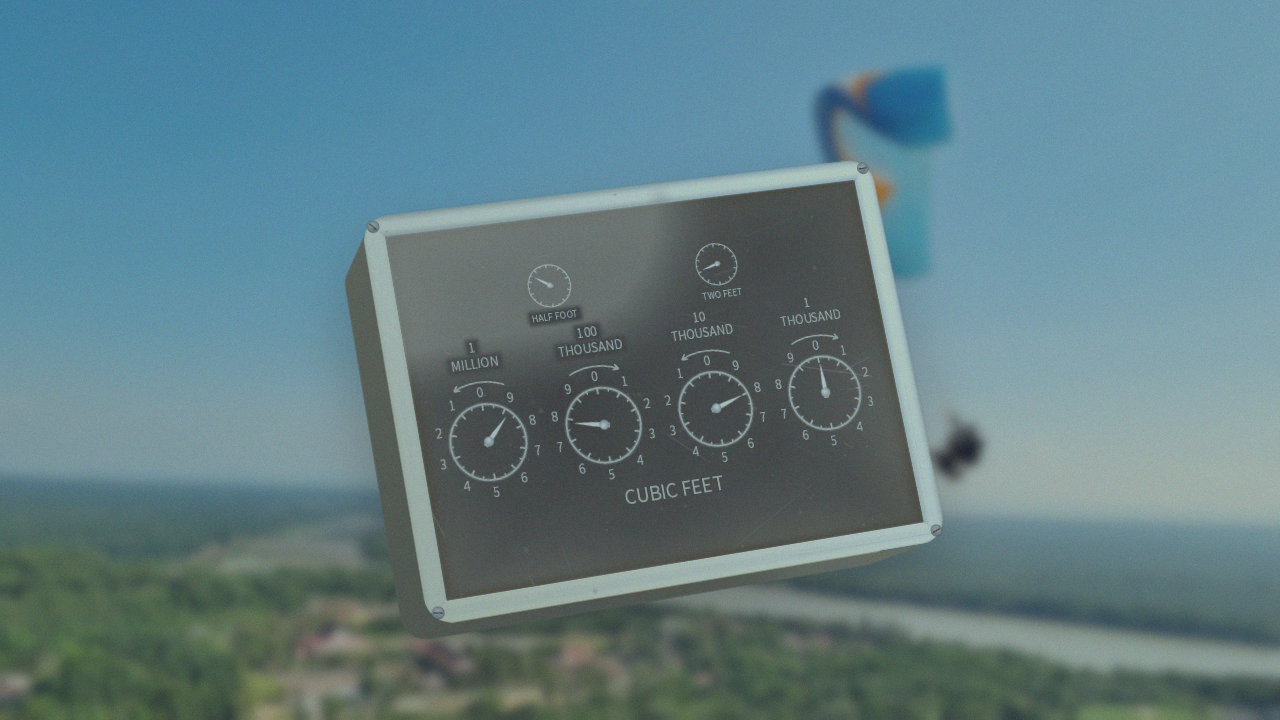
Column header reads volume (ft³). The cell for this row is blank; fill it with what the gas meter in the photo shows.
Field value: 878000 ft³
